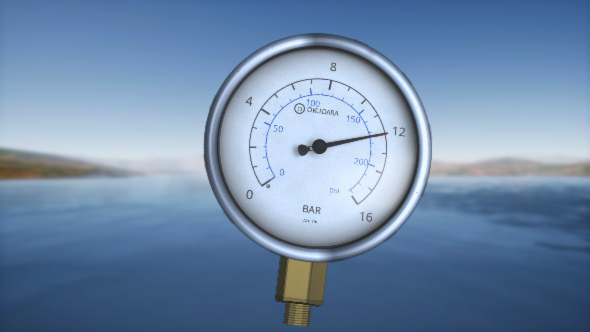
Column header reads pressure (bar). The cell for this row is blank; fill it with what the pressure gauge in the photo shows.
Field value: 12 bar
